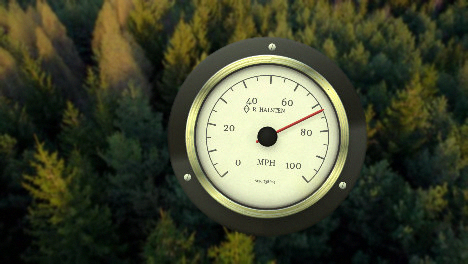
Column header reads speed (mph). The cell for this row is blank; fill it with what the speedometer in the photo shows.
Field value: 72.5 mph
